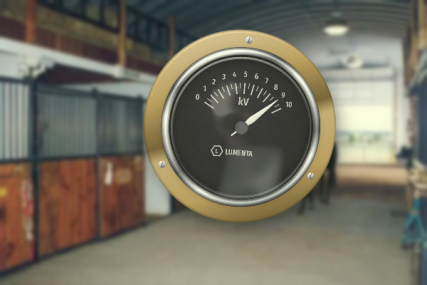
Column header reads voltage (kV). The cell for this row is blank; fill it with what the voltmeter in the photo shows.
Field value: 9 kV
